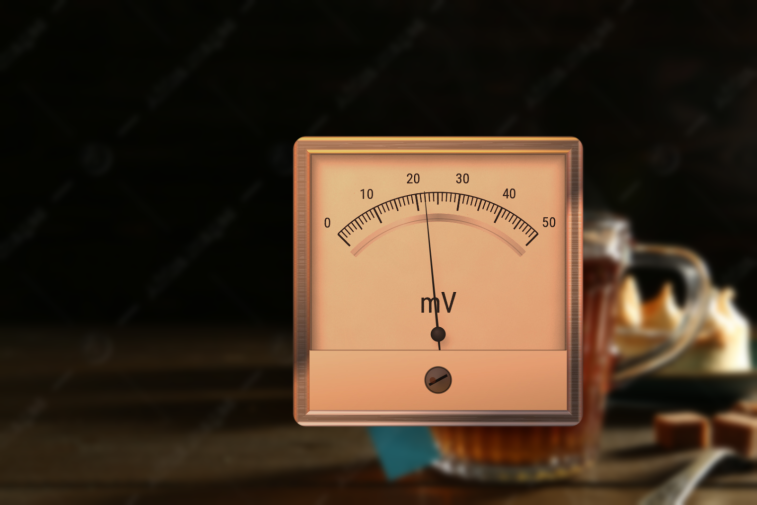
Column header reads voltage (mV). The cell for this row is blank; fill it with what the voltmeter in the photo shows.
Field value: 22 mV
